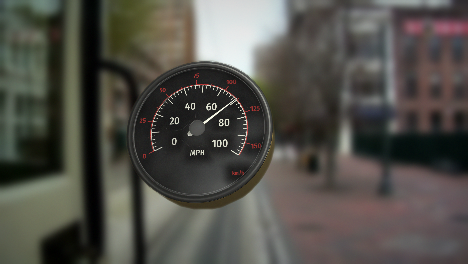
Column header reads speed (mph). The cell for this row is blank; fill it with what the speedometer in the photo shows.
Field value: 70 mph
